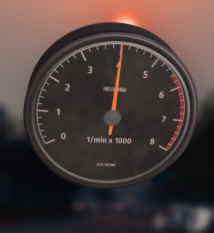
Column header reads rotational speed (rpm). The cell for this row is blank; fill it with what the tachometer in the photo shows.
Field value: 4000 rpm
